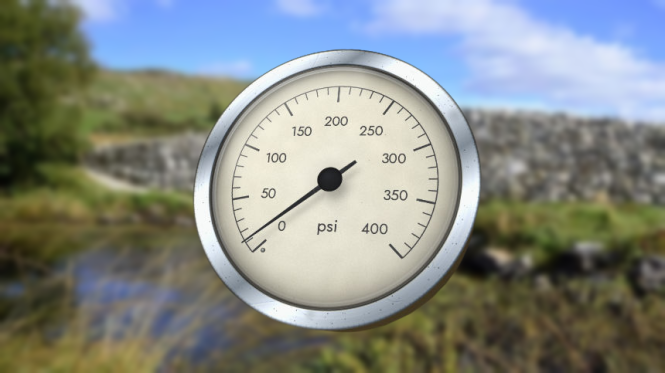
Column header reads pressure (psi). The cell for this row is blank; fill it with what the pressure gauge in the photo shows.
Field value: 10 psi
